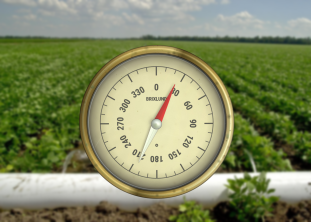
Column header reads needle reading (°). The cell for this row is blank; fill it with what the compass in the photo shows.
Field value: 25 °
